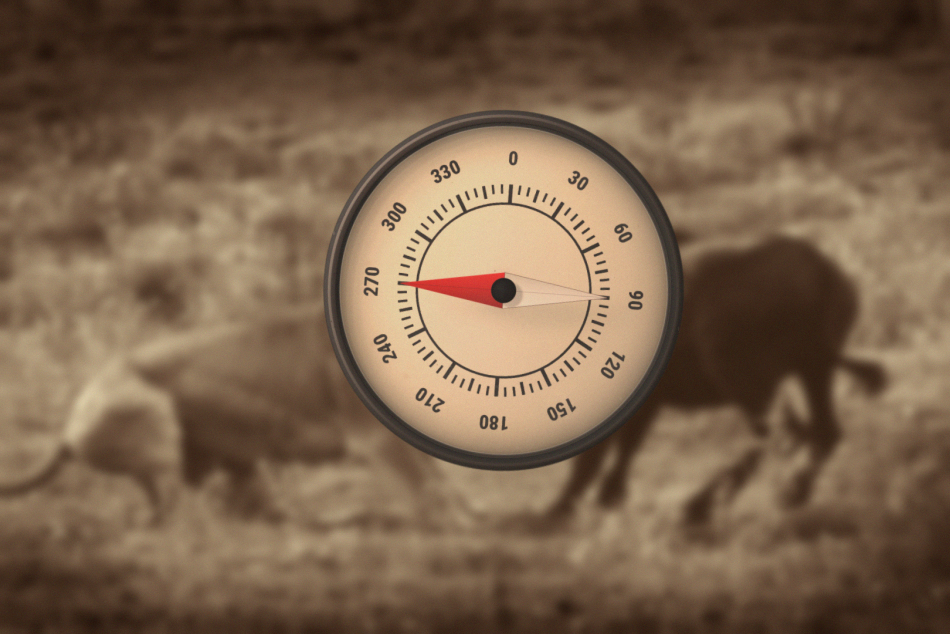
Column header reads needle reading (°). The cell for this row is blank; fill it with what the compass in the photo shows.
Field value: 270 °
